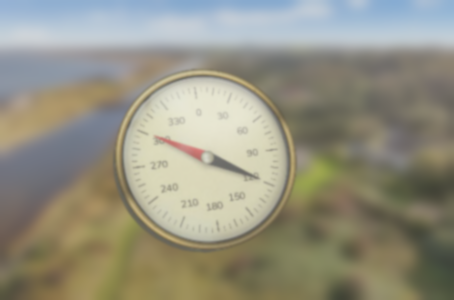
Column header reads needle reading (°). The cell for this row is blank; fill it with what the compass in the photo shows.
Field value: 300 °
